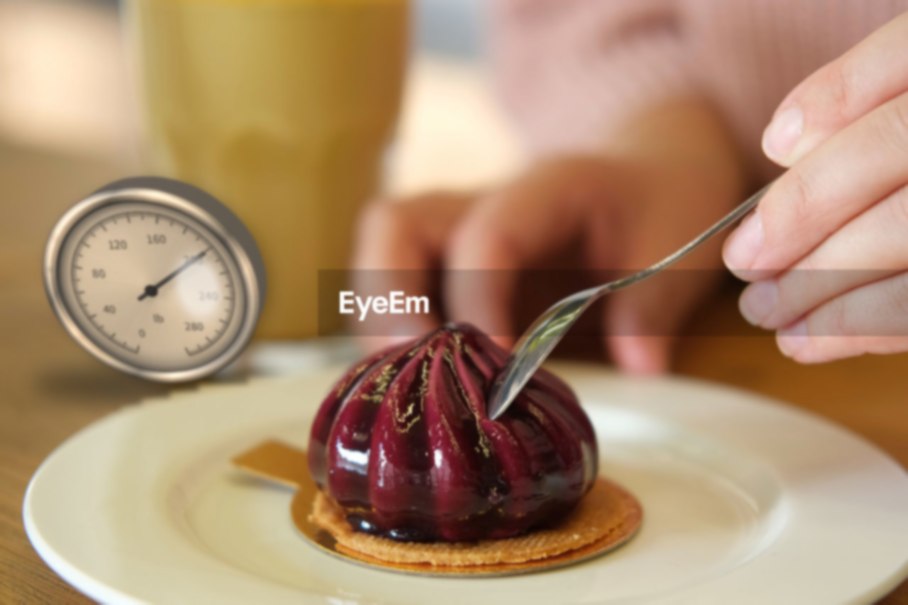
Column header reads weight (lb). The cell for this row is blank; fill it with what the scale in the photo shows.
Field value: 200 lb
